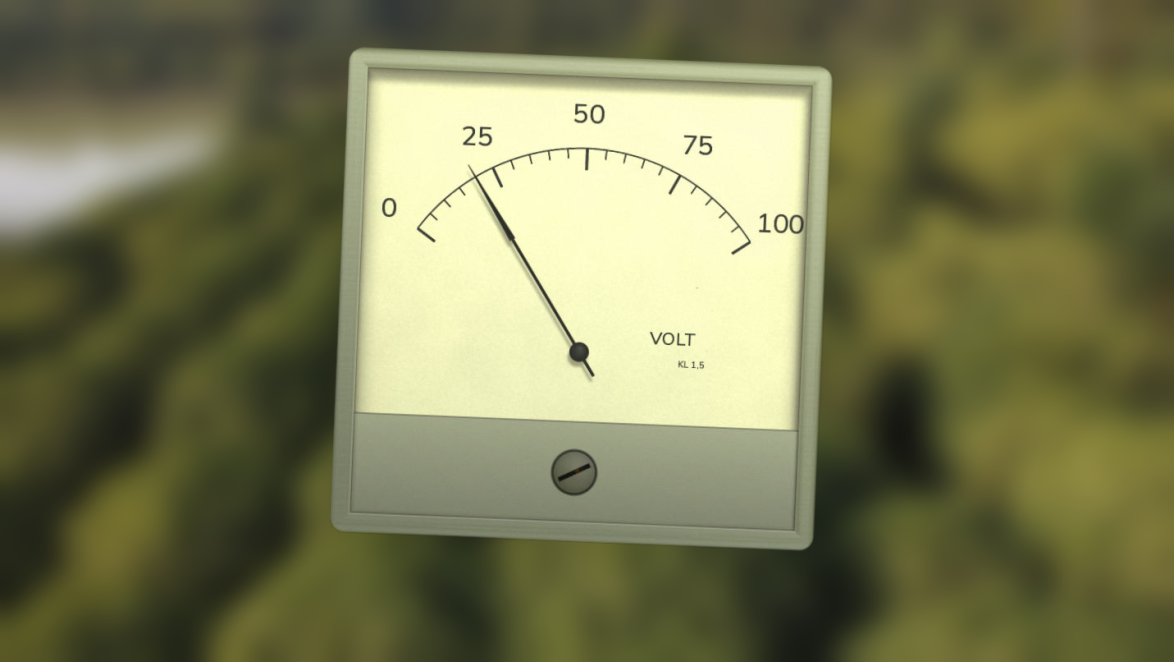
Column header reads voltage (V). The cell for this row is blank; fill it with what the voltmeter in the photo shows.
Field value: 20 V
